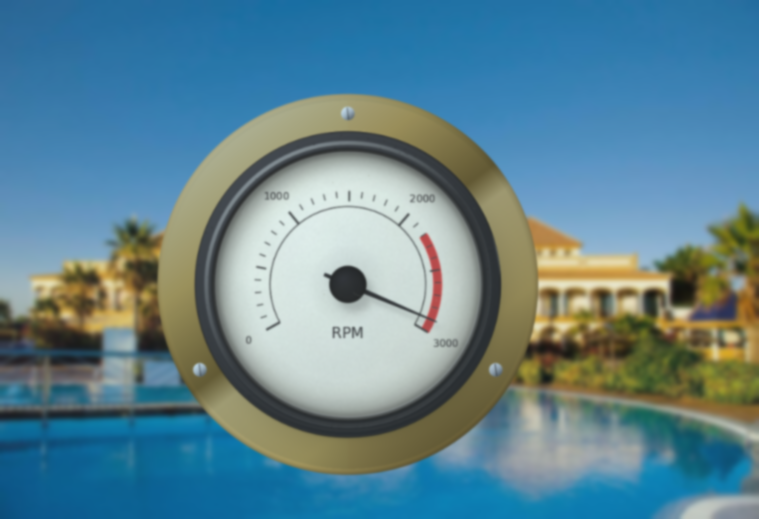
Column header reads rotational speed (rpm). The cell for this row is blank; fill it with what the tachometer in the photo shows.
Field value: 2900 rpm
